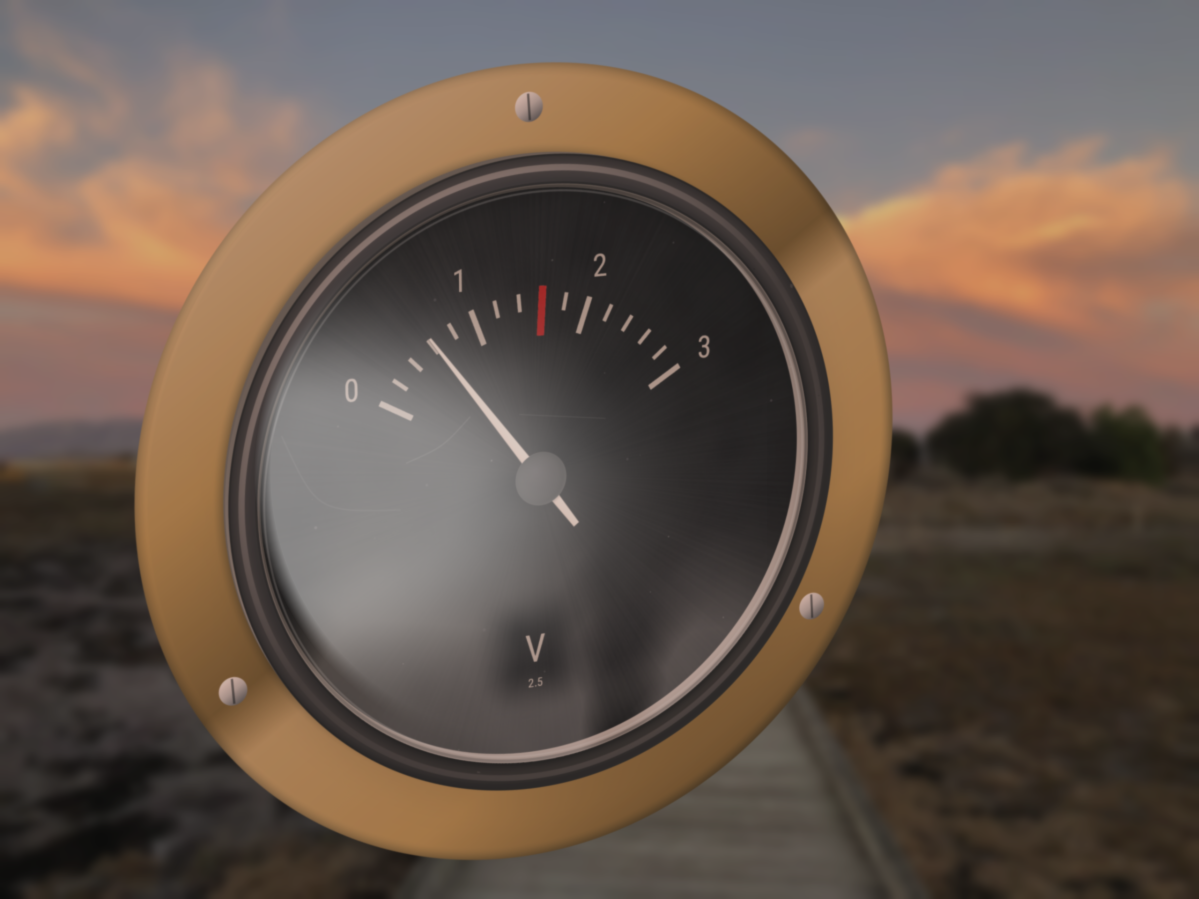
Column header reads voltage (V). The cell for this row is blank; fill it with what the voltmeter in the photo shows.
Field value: 0.6 V
